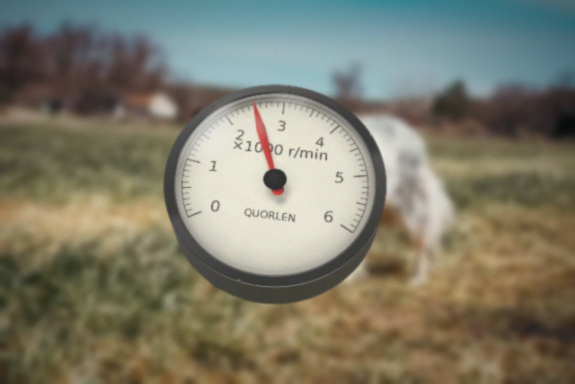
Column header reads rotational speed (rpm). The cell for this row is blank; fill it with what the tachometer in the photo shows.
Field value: 2500 rpm
